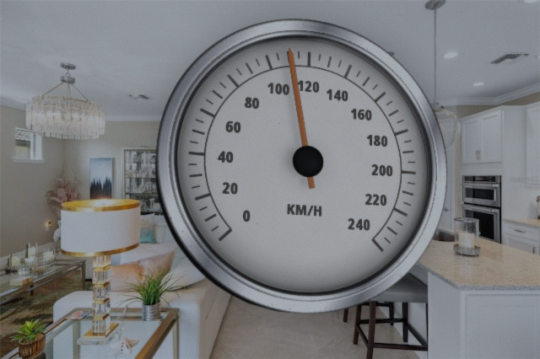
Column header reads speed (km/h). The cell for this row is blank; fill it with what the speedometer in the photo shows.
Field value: 110 km/h
